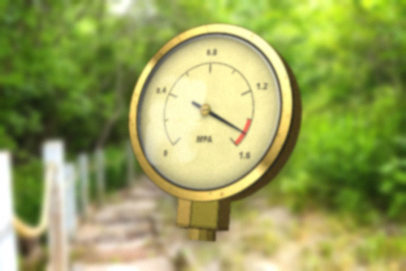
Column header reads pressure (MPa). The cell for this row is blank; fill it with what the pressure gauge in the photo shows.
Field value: 1.5 MPa
